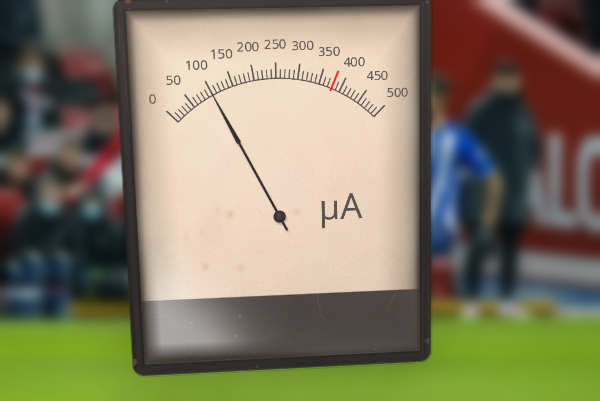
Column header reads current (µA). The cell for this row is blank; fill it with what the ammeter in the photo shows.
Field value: 100 µA
